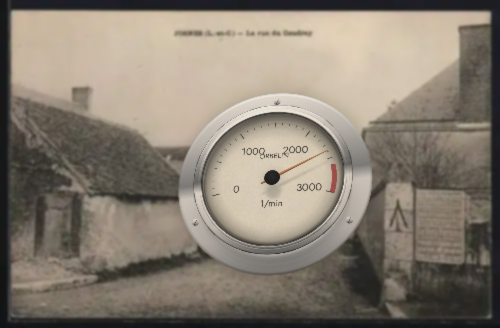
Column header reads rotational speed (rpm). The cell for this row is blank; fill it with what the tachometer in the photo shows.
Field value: 2400 rpm
